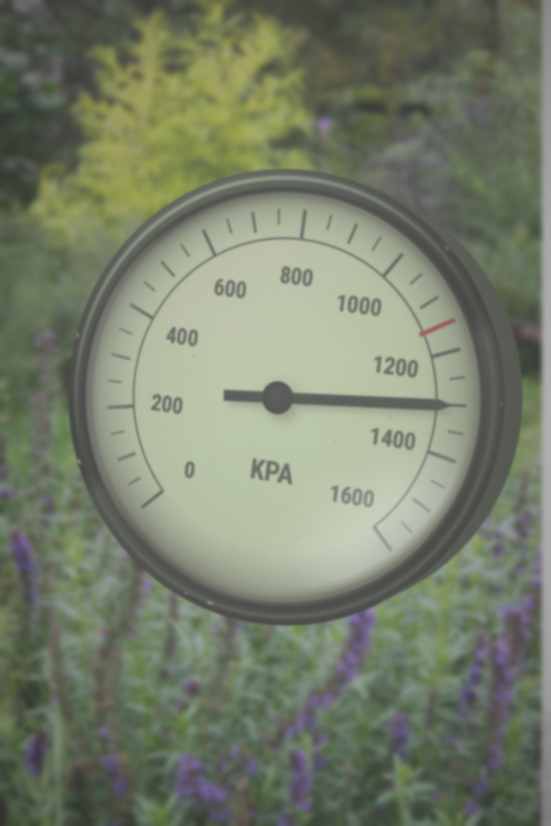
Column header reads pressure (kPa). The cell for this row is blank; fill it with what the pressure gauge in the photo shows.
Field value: 1300 kPa
